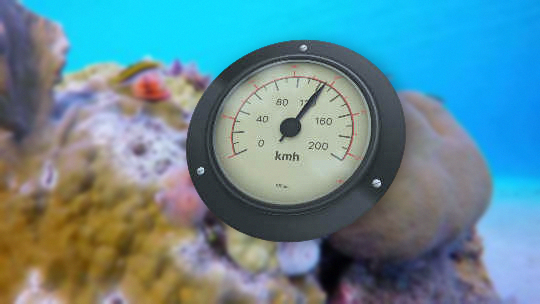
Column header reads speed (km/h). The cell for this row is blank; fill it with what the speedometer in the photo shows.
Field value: 125 km/h
